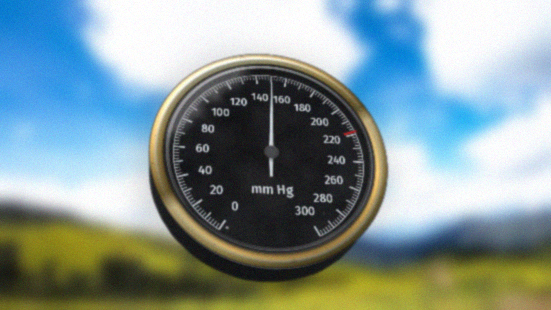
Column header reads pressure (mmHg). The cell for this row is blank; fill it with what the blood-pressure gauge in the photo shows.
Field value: 150 mmHg
